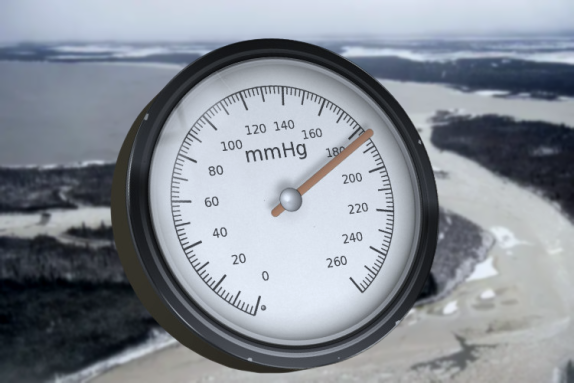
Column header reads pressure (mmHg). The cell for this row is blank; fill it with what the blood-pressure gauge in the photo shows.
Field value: 184 mmHg
